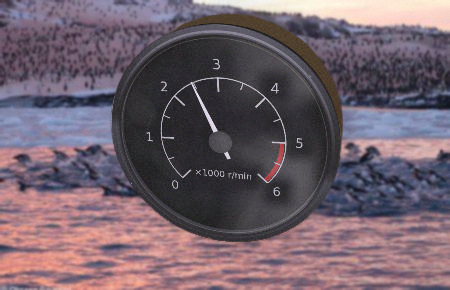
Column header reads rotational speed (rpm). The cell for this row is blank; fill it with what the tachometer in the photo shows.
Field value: 2500 rpm
